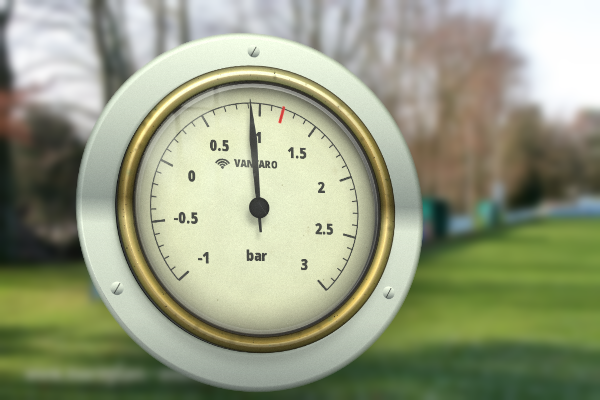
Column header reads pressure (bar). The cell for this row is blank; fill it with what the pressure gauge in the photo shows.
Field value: 0.9 bar
